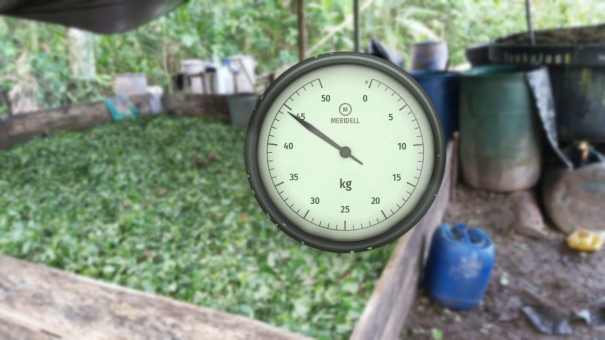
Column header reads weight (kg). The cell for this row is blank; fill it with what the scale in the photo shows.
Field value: 44.5 kg
